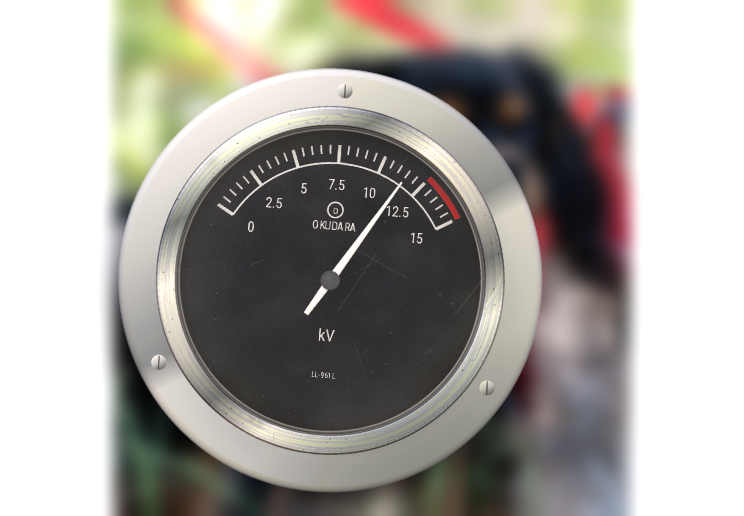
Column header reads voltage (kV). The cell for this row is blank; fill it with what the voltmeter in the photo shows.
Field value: 11.5 kV
